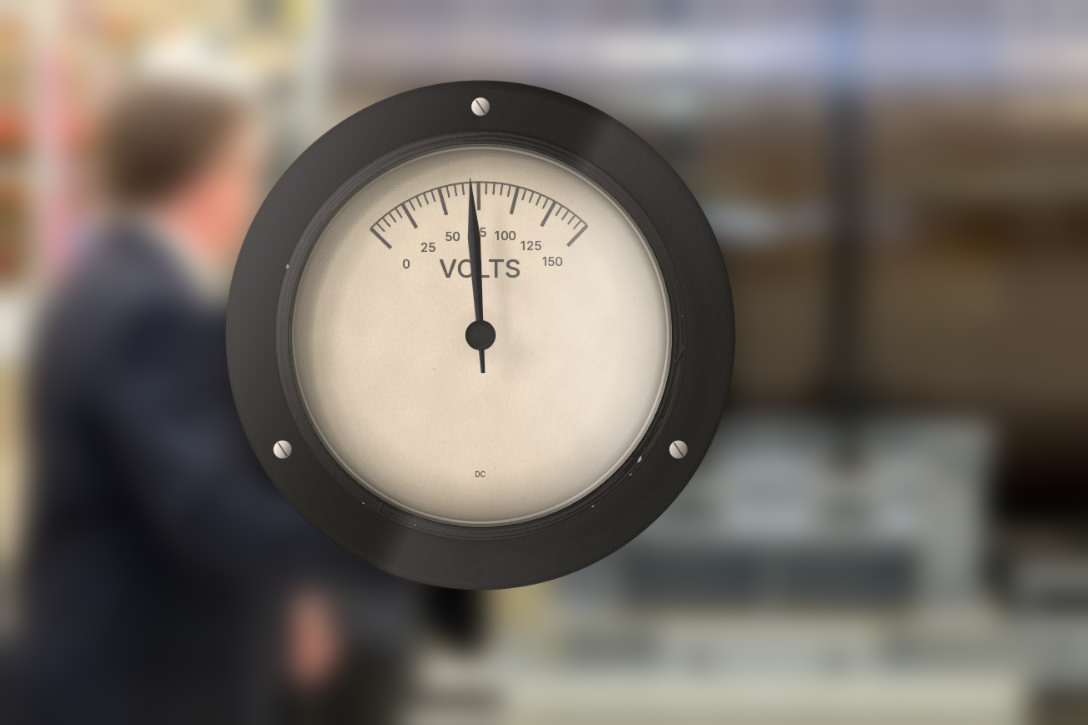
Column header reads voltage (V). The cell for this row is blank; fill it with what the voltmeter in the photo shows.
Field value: 70 V
